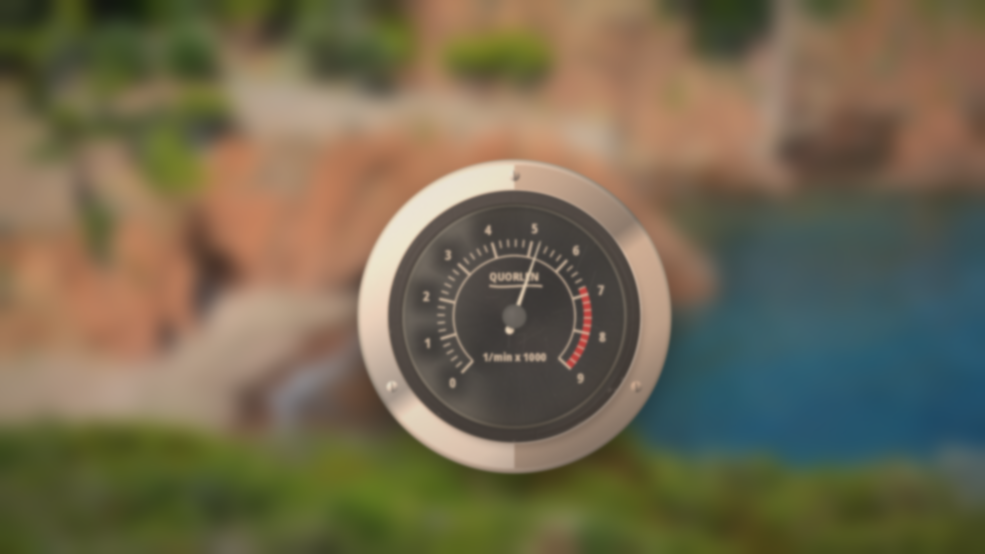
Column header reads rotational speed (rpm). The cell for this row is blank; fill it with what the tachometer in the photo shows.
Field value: 5200 rpm
